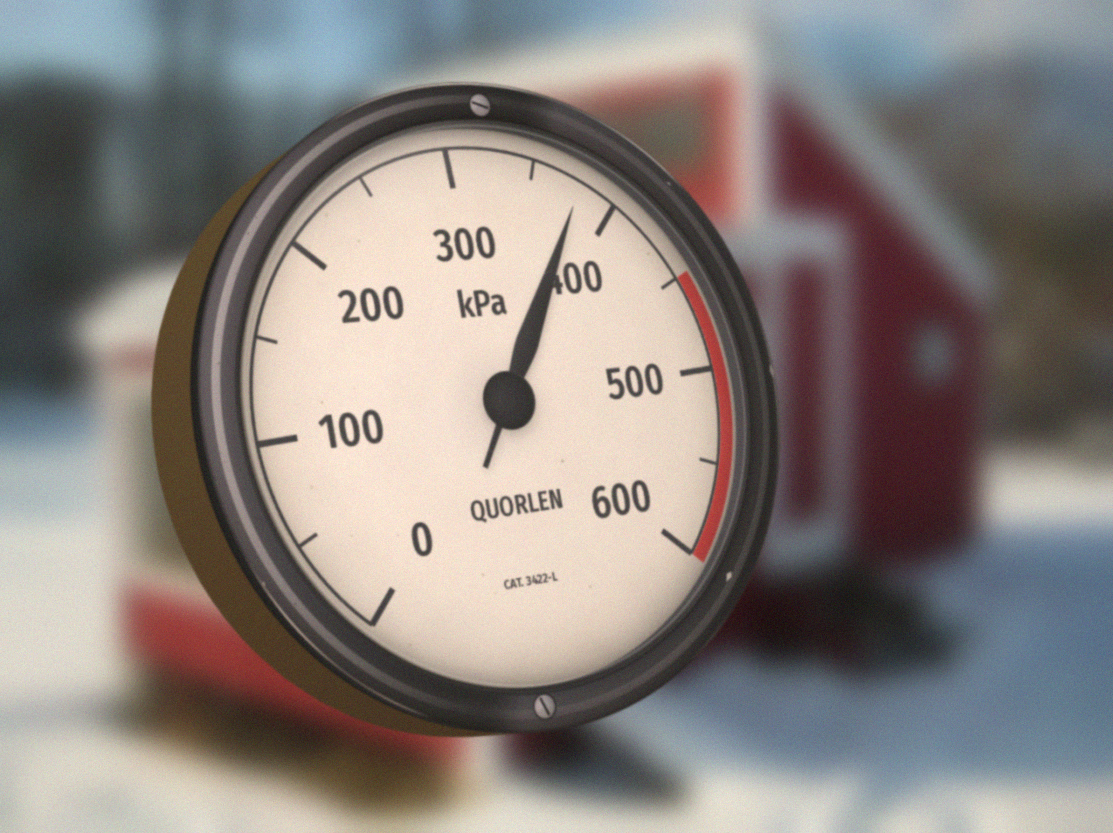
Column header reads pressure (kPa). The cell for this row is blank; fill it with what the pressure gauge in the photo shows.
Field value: 375 kPa
